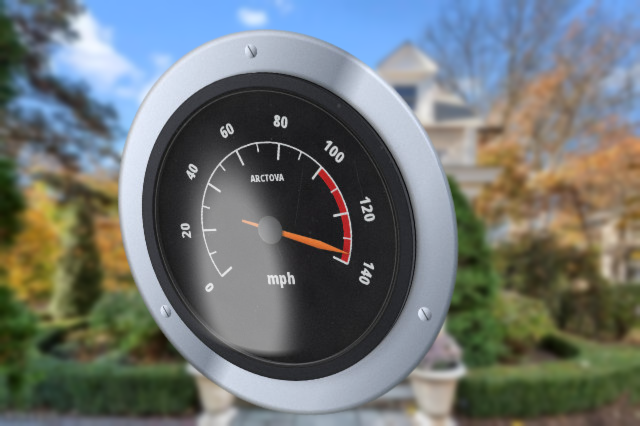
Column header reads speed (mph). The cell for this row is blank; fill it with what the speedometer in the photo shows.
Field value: 135 mph
